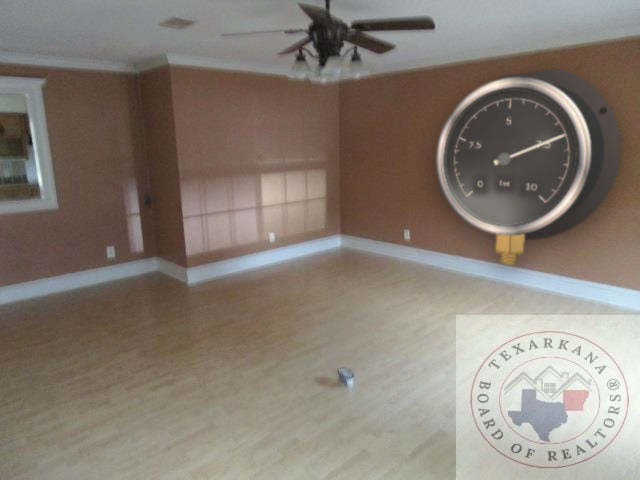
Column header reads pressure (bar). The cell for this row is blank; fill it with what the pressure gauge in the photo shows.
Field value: 7.5 bar
